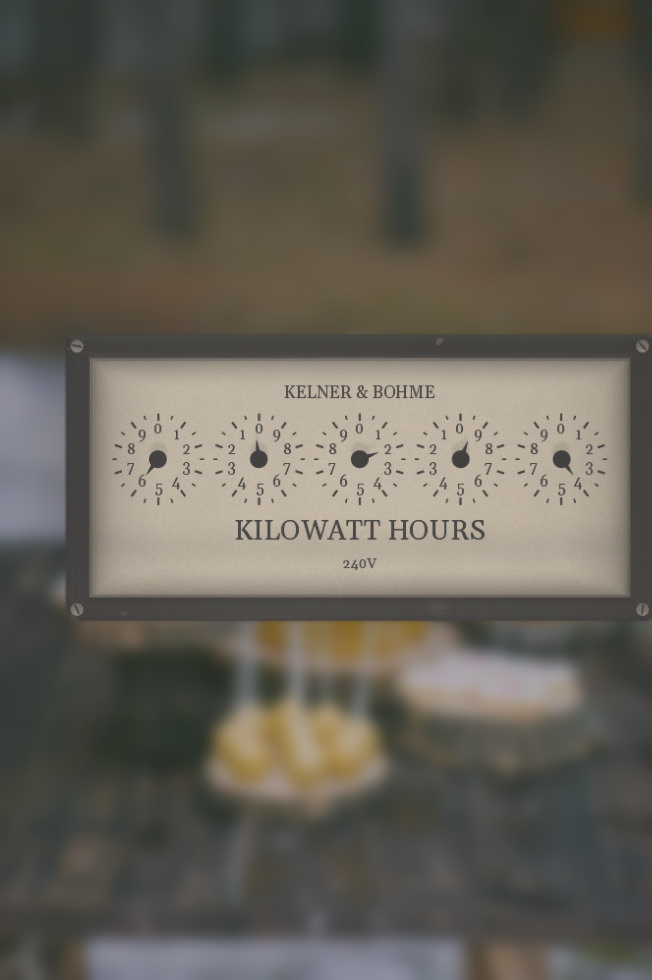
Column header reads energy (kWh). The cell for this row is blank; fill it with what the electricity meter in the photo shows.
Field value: 60194 kWh
